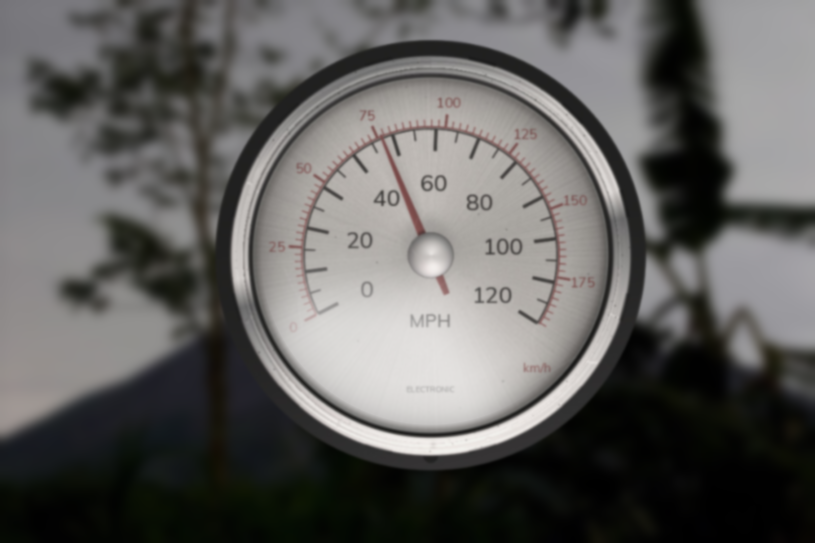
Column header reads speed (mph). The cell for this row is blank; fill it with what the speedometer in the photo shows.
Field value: 47.5 mph
